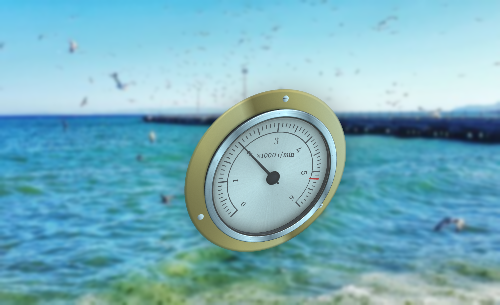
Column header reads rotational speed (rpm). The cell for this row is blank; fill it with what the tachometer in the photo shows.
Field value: 2000 rpm
